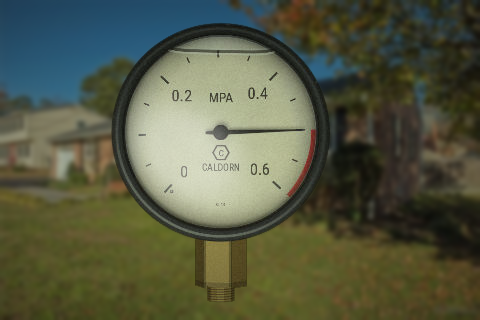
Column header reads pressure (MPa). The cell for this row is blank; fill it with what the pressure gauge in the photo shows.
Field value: 0.5 MPa
